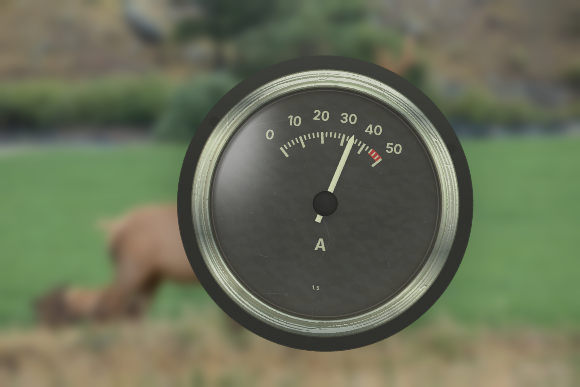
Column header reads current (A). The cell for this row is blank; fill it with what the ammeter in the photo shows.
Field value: 34 A
